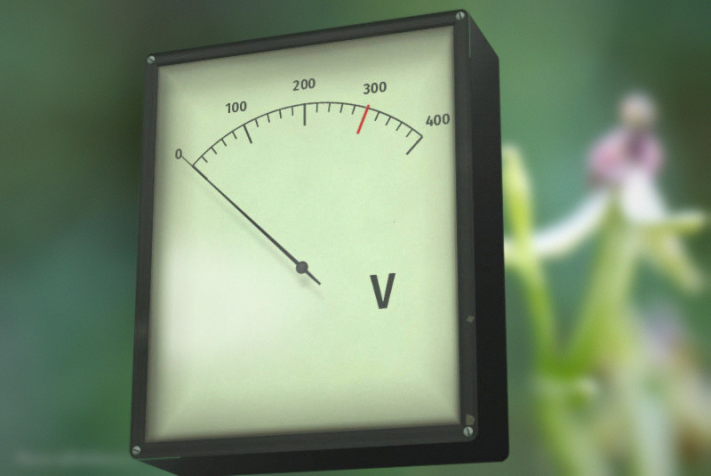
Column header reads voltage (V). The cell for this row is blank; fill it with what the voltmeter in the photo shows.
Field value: 0 V
